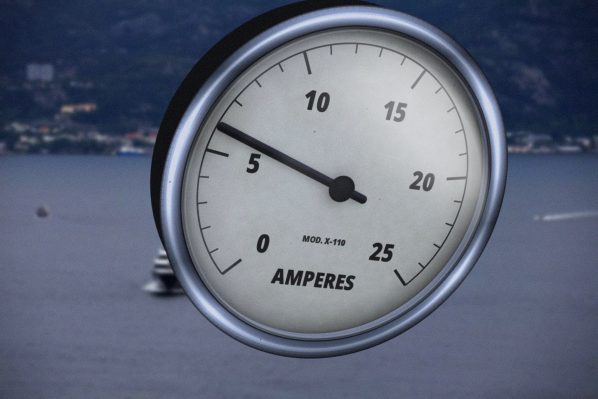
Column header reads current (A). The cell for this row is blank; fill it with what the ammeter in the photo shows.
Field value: 6 A
